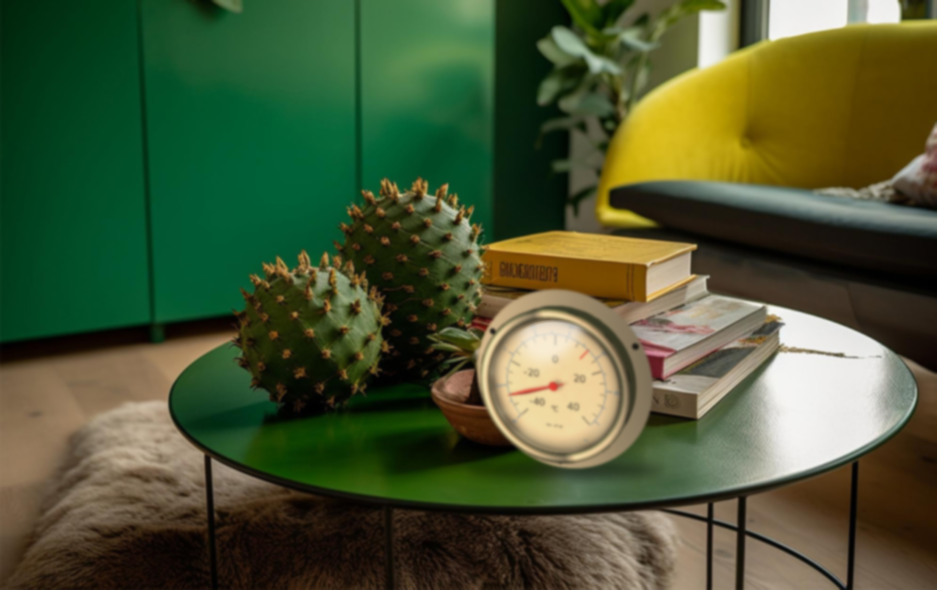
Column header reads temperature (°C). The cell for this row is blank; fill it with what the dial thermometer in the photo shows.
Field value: -32 °C
